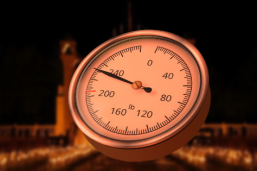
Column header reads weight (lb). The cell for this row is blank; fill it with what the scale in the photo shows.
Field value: 230 lb
